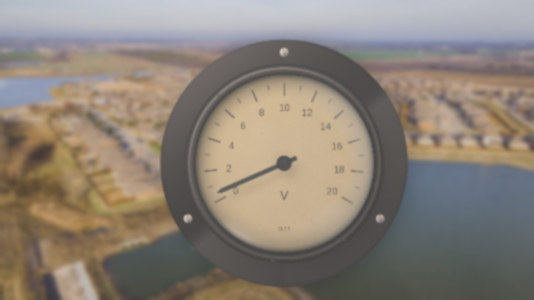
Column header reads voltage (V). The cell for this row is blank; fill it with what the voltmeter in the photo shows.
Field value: 0.5 V
